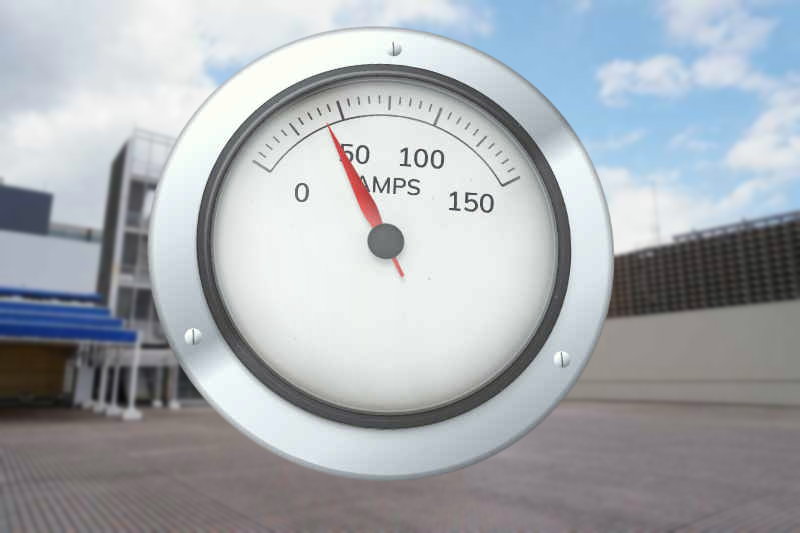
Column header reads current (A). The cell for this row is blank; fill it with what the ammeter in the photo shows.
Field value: 40 A
